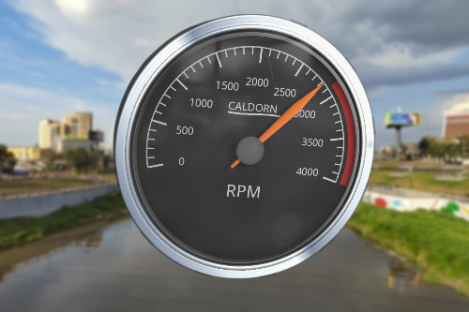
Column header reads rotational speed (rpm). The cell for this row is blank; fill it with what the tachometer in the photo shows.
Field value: 2800 rpm
